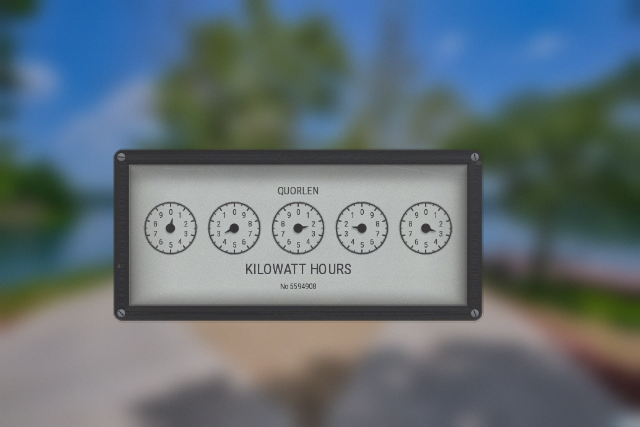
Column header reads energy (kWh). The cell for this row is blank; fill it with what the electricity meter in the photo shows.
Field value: 3223 kWh
